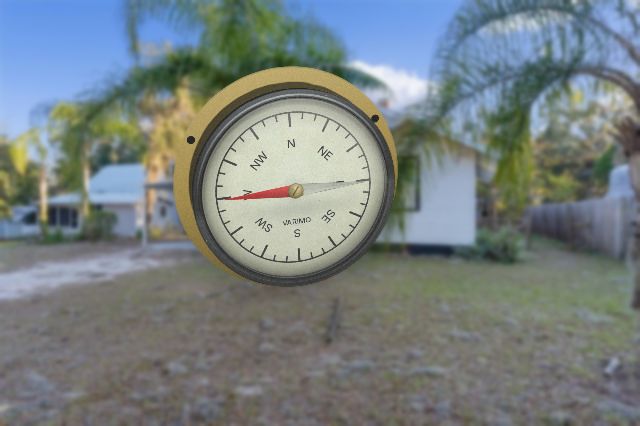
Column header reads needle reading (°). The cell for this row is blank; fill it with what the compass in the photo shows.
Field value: 270 °
